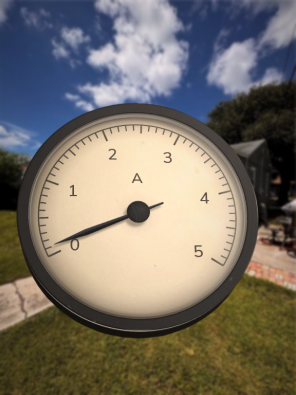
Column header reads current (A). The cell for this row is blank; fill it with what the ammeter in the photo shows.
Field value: 0.1 A
